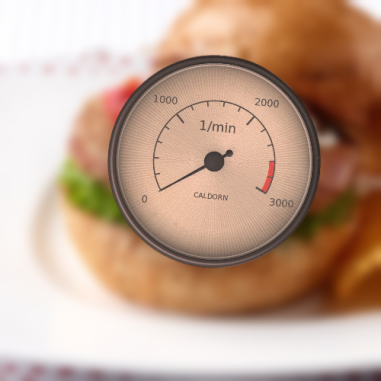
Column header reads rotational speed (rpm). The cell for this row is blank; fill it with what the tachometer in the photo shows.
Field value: 0 rpm
